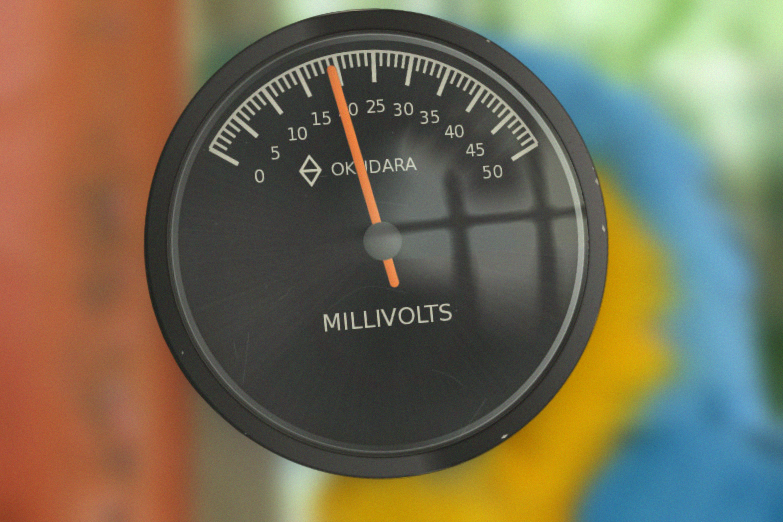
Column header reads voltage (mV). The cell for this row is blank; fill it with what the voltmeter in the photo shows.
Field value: 19 mV
